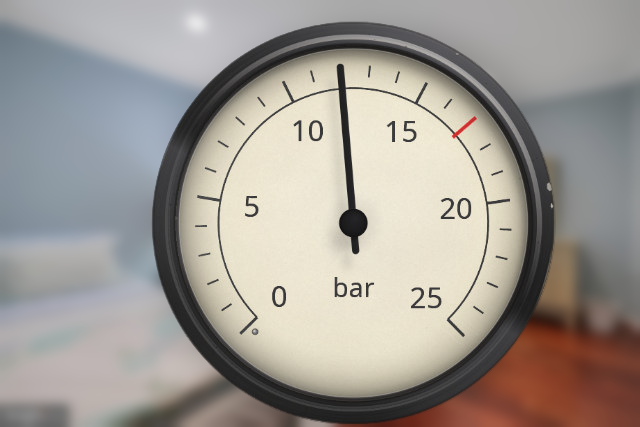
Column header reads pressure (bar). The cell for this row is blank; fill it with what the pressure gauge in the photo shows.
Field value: 12 bar
